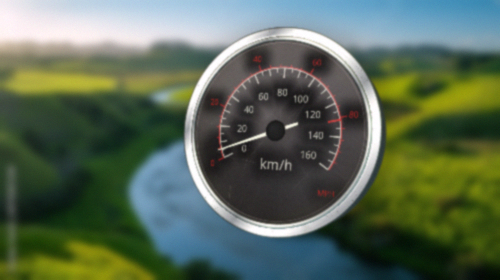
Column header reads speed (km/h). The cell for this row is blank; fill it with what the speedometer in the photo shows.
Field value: 5 km/h
